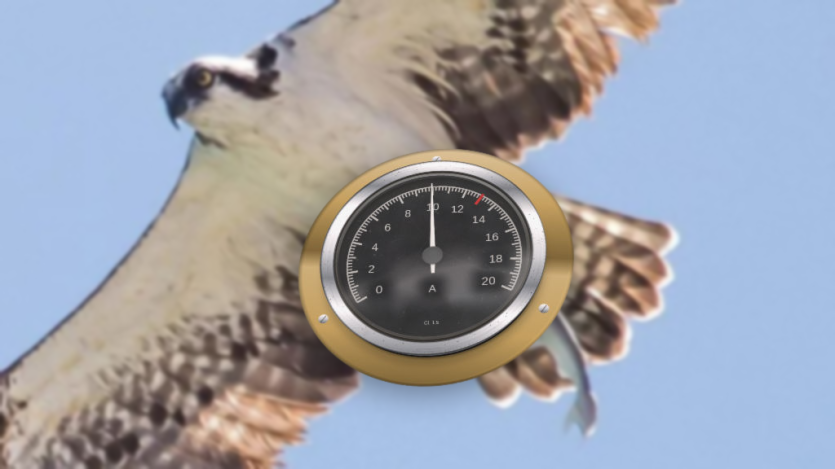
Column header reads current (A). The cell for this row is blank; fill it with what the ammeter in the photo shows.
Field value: 10 A
